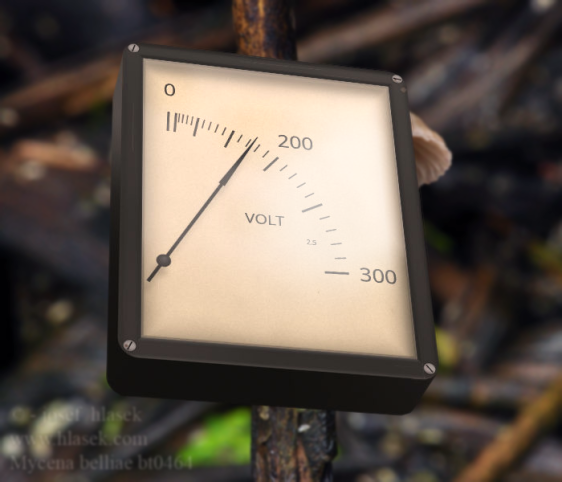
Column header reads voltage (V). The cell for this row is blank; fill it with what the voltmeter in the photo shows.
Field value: 175 V
